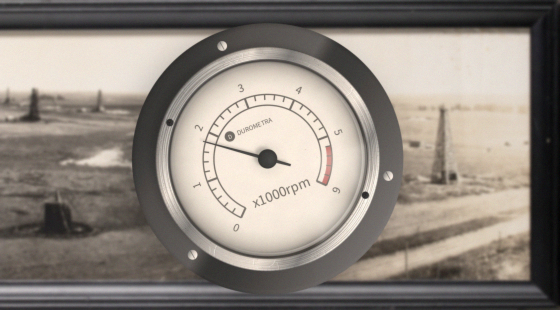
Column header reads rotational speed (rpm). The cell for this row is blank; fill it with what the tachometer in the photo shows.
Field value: 1800 rpm
